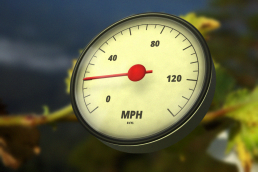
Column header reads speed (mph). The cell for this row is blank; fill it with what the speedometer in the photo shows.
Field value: 20 mph
